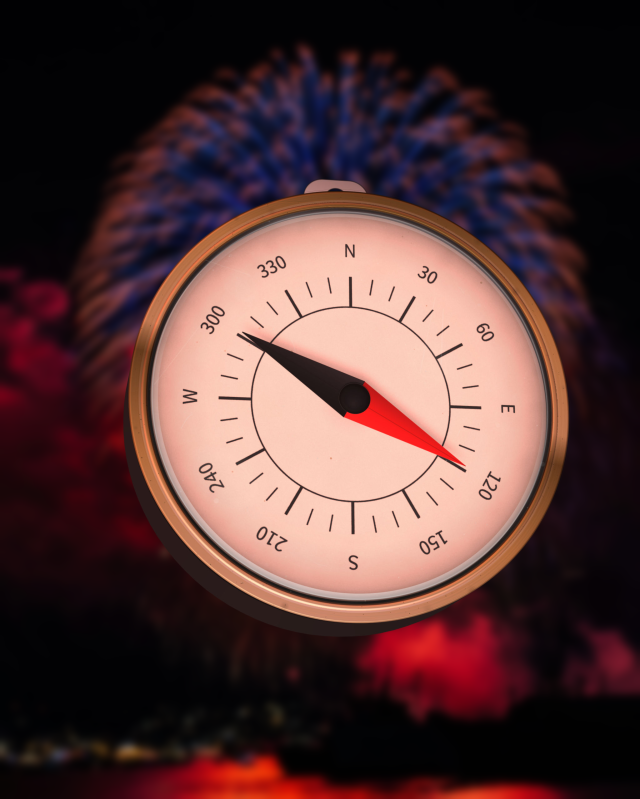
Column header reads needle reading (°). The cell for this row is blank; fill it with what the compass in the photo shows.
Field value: 120 °
